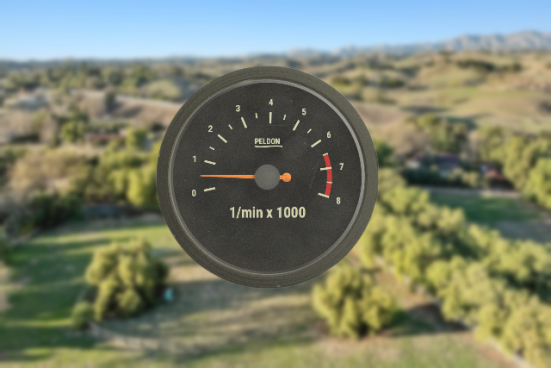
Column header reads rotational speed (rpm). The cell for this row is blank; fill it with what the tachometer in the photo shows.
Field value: 500 rpm
